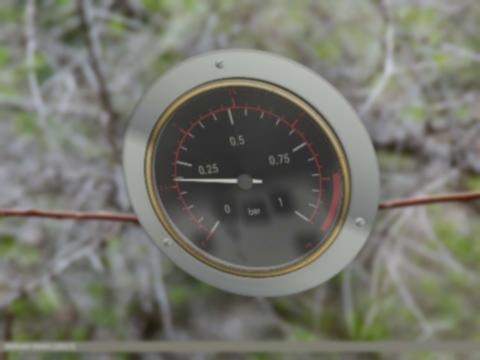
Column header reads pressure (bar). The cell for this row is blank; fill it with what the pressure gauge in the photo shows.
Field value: 0.2 bar
